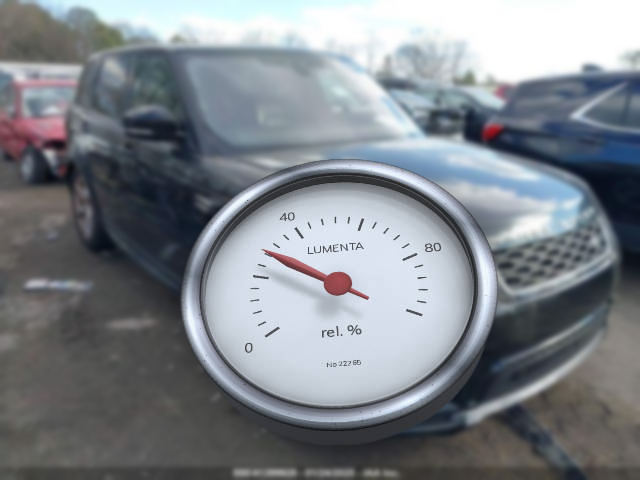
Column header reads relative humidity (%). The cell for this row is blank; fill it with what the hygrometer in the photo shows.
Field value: 28 %
